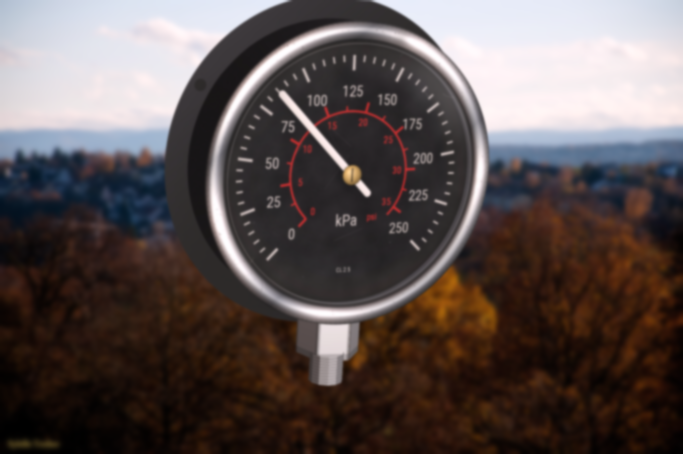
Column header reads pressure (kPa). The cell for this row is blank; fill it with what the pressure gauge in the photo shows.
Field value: 85 kPa
